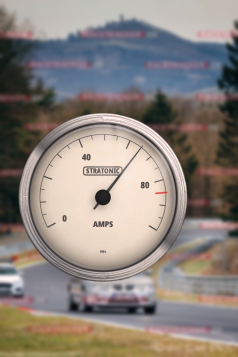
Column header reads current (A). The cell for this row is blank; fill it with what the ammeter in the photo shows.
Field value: 65 A
